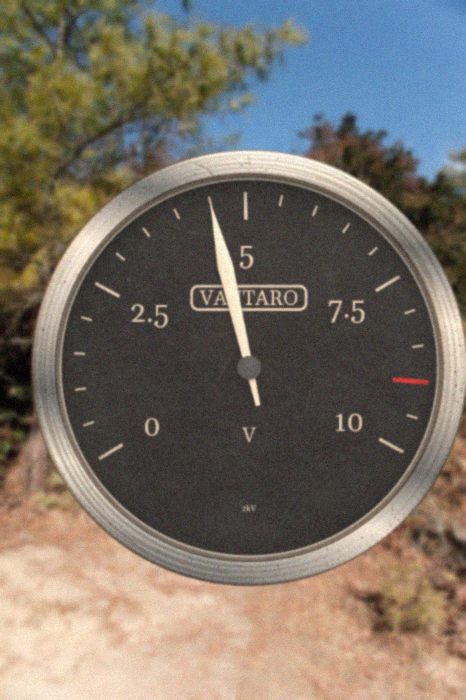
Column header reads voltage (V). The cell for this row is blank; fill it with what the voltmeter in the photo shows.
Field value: 4.5 V
